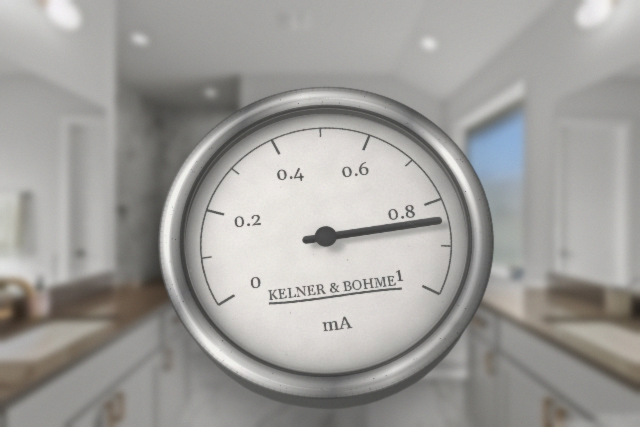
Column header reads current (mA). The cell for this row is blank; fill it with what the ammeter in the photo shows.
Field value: 0.85 mA
